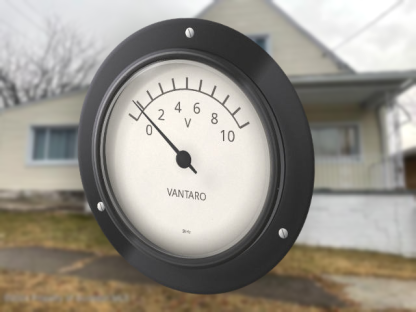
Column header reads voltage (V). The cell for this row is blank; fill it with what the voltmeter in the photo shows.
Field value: 1 V
